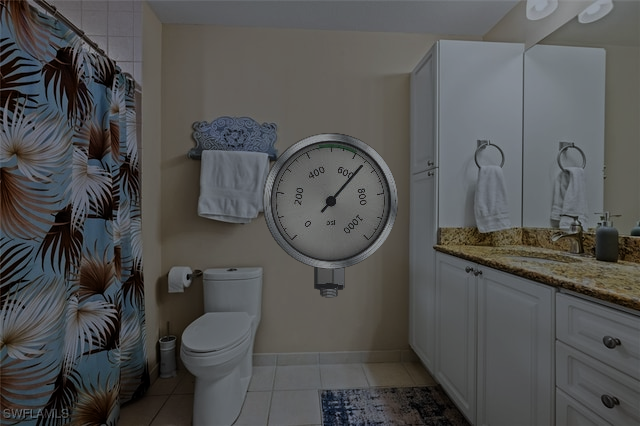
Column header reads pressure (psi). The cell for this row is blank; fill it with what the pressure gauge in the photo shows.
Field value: 650 psi
